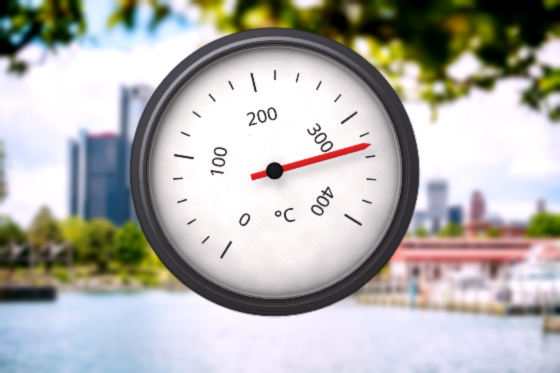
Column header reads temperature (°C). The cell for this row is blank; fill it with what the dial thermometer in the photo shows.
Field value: 330 °C
